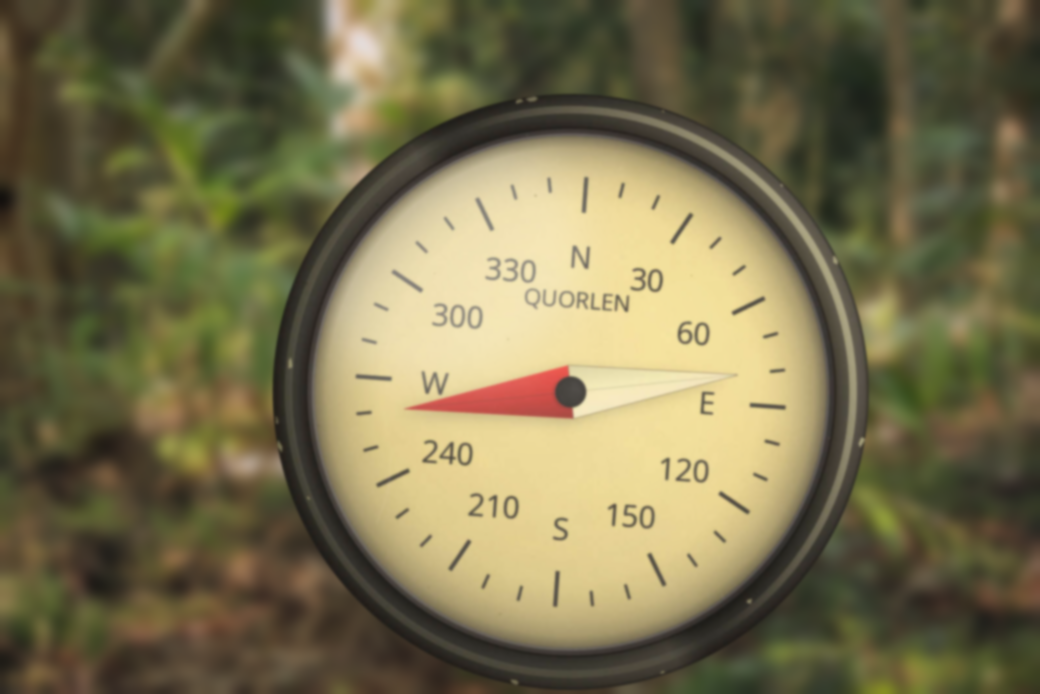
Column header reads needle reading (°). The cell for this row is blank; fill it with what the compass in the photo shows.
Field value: 260 °
